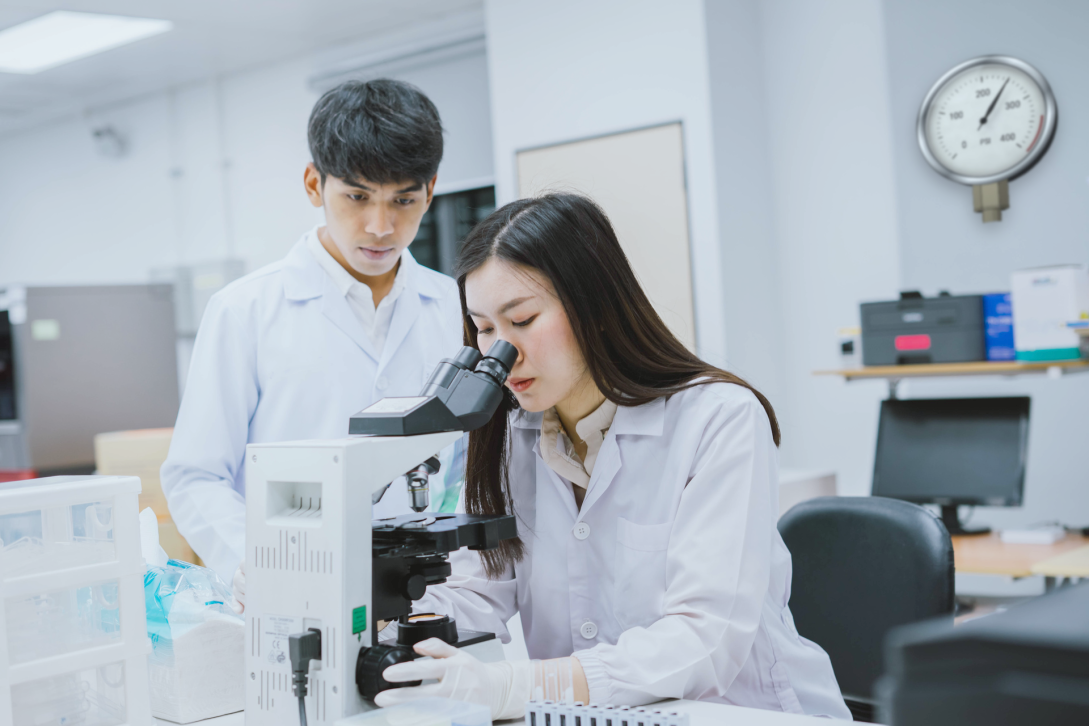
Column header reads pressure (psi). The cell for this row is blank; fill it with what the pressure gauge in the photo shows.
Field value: 250 psi
